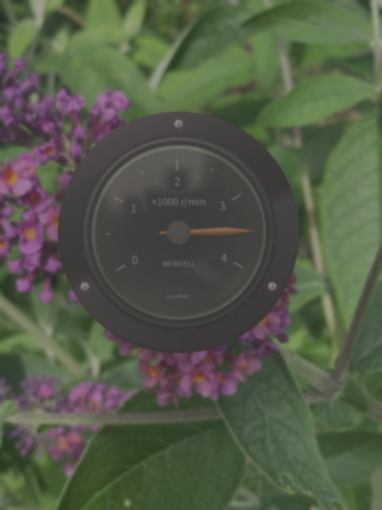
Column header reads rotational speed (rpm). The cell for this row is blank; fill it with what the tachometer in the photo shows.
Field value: 3500 rpm
